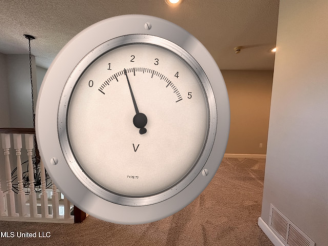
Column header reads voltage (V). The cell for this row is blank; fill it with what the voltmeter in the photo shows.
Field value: 1.5 V
